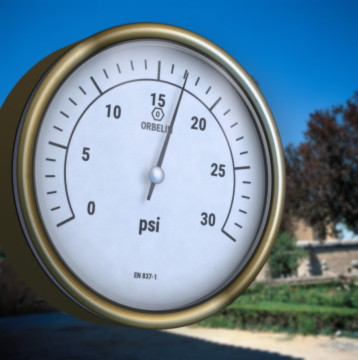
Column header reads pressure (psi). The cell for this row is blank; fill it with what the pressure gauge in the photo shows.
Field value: 17 psi
